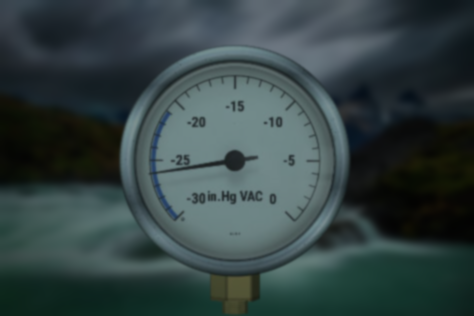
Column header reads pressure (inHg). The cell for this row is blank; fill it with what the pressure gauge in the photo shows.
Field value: -26 inHg
